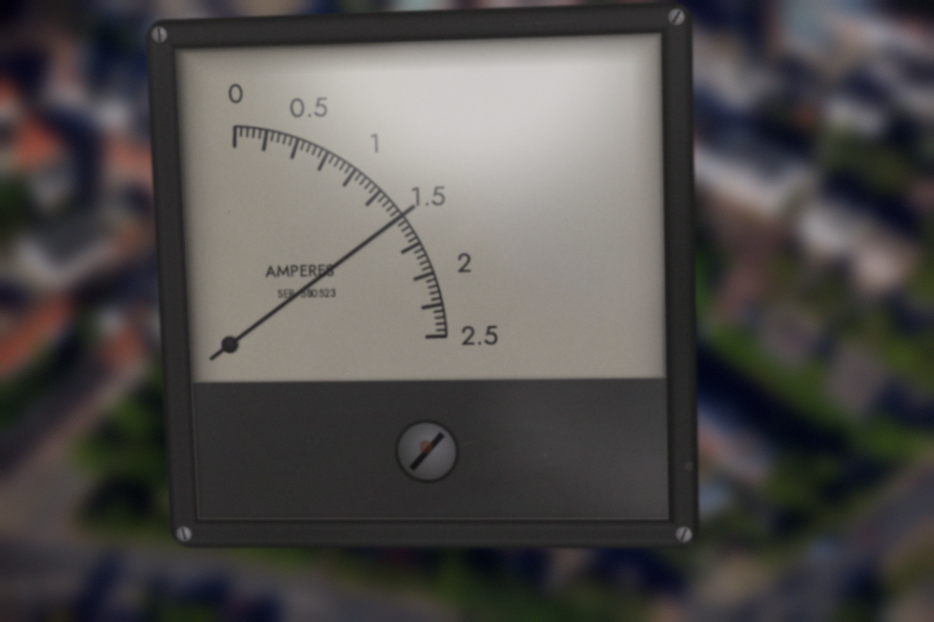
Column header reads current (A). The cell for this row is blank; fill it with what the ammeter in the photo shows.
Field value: 1.5 A
